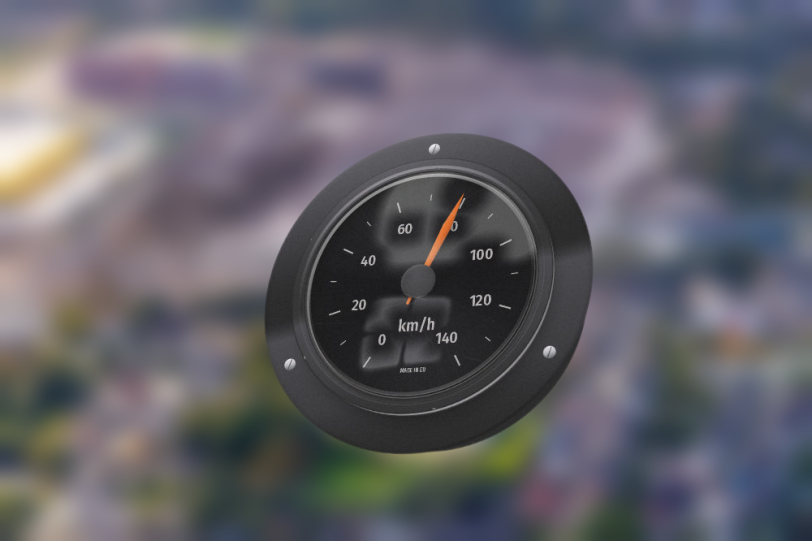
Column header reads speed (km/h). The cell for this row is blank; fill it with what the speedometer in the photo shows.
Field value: 80 km/h
